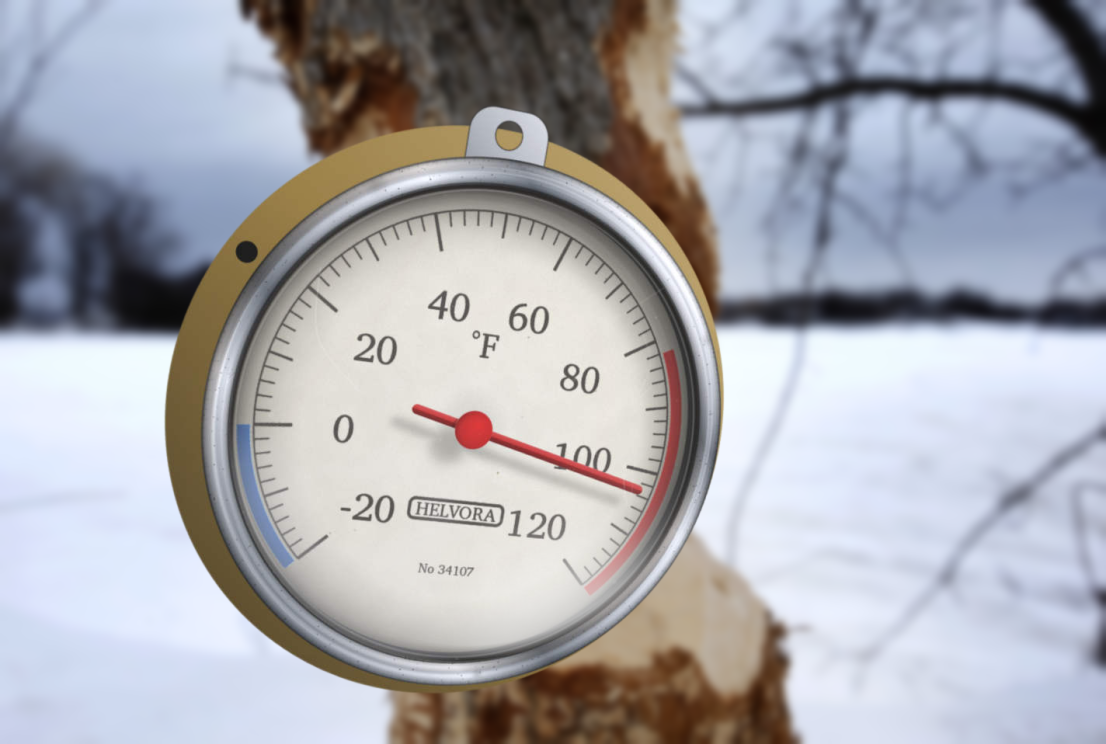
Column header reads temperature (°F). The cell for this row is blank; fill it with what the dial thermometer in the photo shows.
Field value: 103 °F
